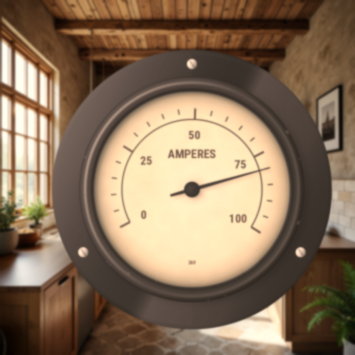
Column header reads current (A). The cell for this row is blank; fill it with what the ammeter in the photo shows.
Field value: 80 A
